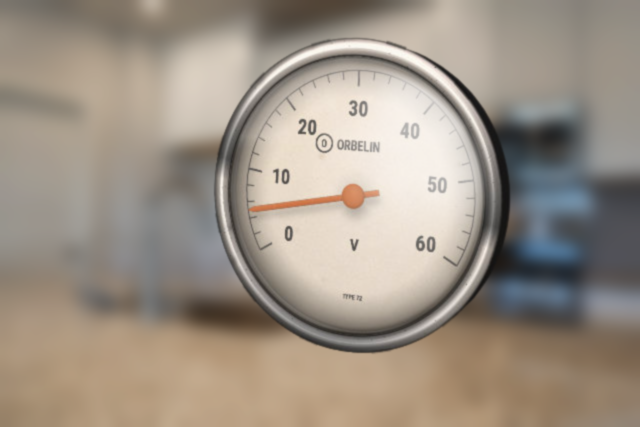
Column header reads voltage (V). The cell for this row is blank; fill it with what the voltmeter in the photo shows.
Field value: 5 V
